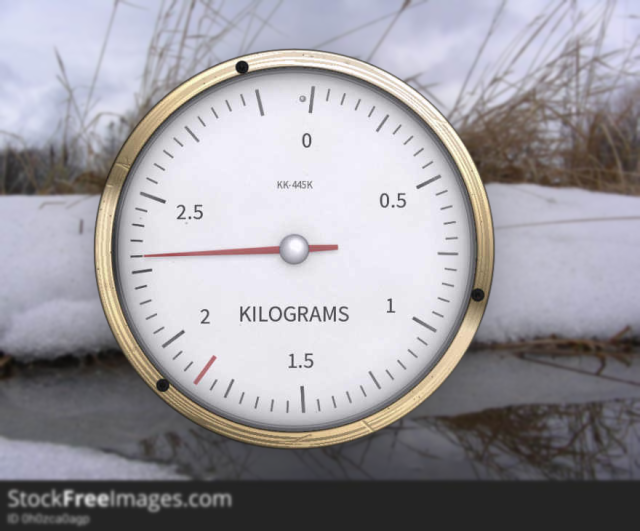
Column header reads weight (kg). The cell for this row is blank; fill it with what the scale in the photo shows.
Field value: 2.3 kg
